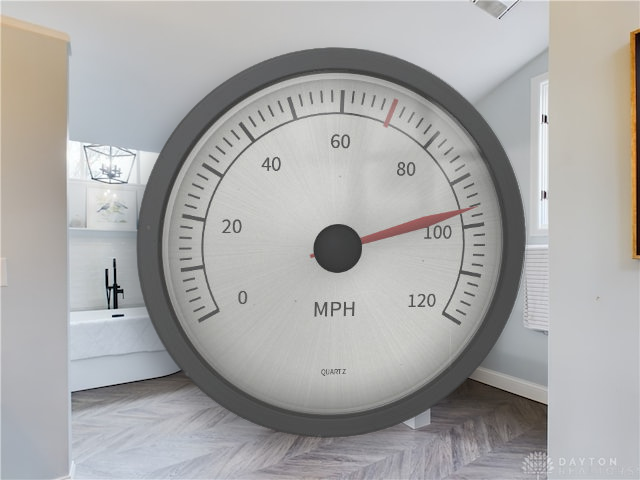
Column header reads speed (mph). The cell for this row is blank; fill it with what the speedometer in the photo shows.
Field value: 96 mph
